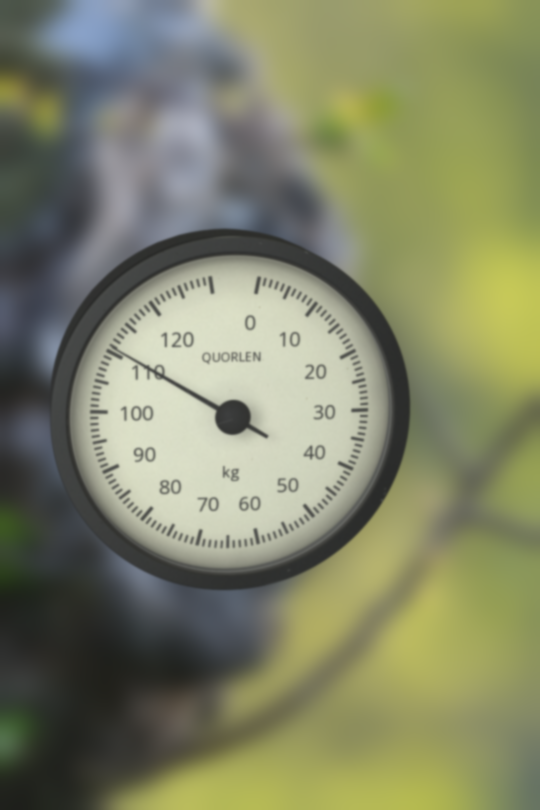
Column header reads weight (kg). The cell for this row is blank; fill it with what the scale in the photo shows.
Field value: 111 kg
